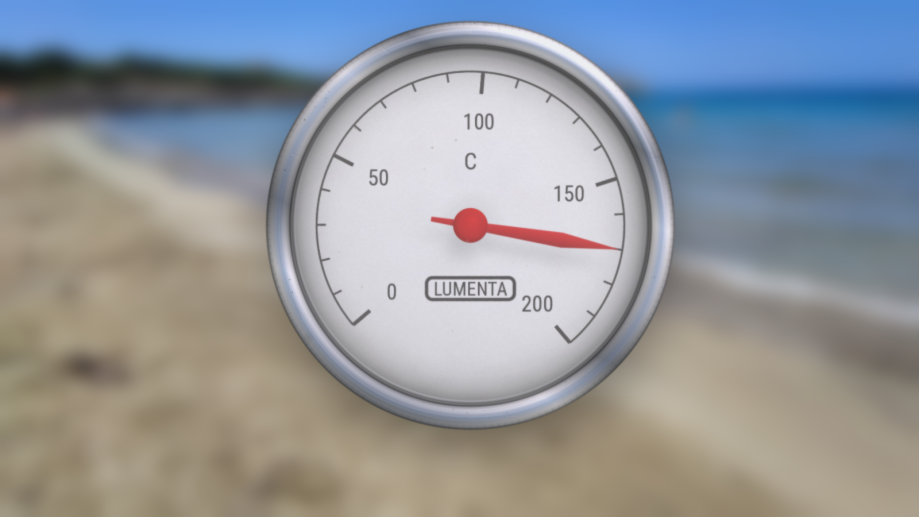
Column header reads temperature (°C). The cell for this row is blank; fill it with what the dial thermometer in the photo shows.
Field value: 170 °C
